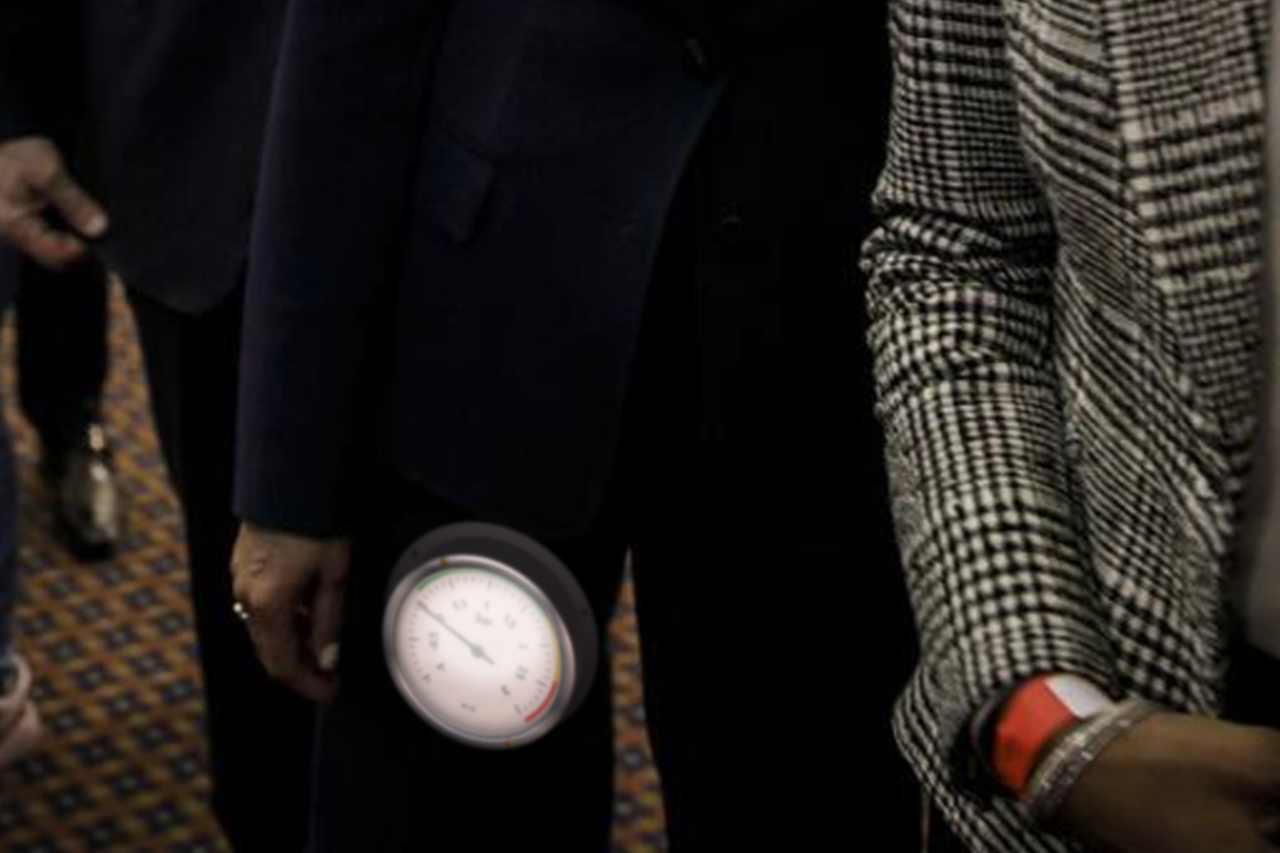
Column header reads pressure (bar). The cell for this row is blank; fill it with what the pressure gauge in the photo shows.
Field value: 0 bar
